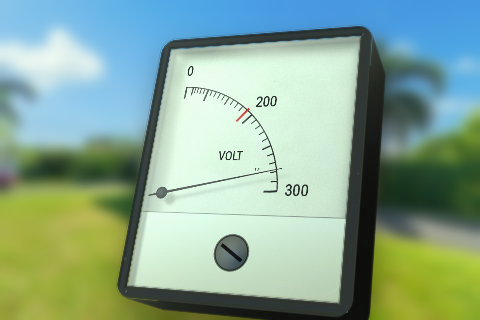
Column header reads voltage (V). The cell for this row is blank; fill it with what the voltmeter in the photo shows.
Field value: 280 V
